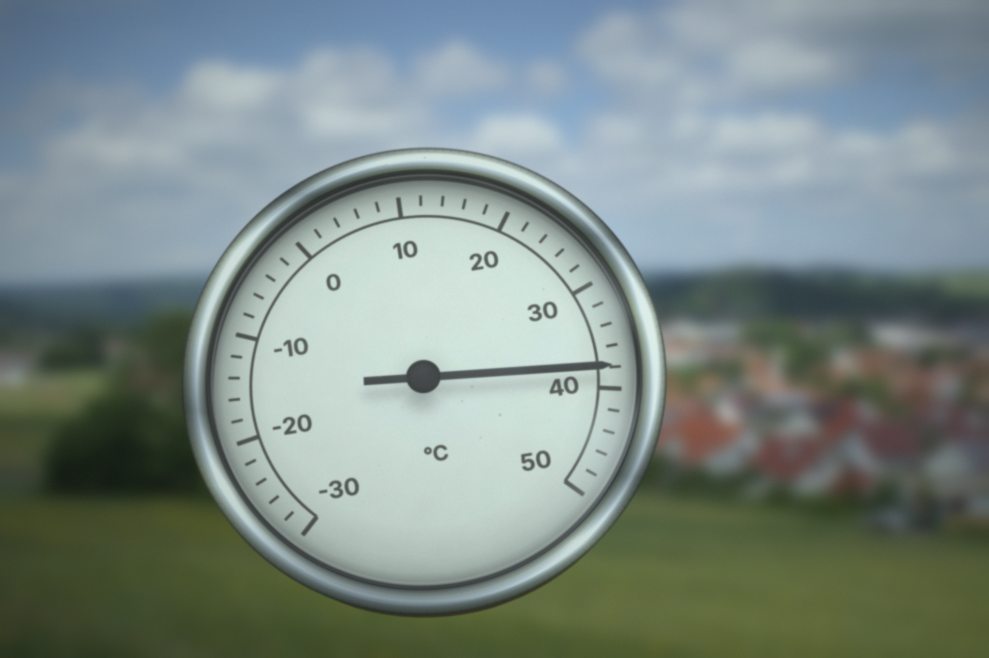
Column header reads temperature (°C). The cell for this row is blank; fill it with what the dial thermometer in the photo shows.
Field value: 38 °C
